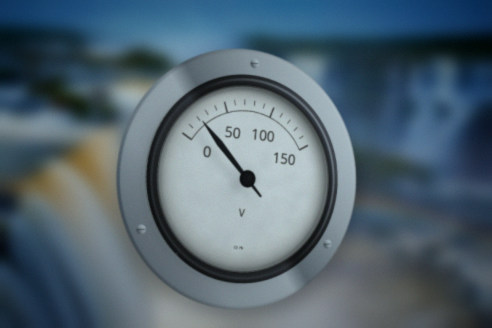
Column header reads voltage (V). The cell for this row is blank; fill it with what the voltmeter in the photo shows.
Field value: 20 V
